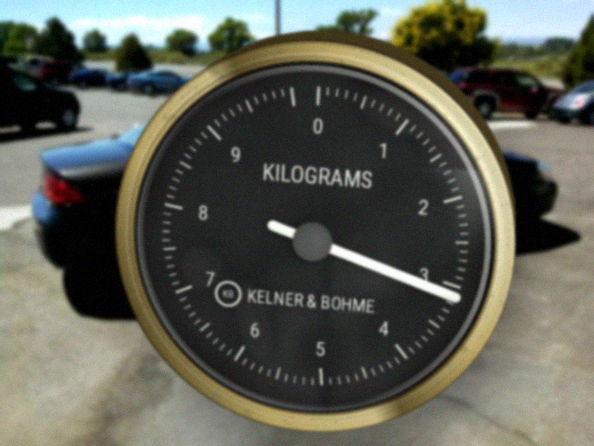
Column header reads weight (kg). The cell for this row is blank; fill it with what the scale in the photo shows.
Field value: 3.1 kg
